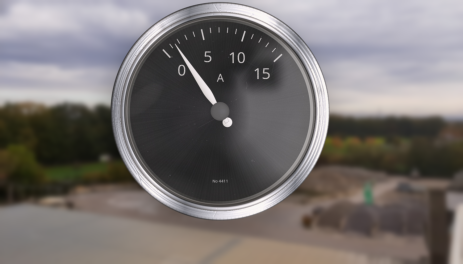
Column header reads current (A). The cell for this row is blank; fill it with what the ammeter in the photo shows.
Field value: 1.5 A
